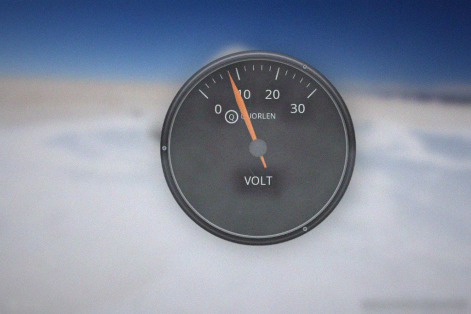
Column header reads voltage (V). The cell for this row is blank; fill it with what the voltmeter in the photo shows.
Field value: 8 V
